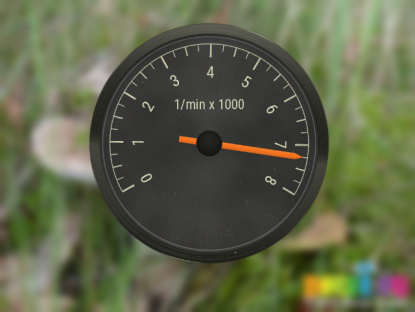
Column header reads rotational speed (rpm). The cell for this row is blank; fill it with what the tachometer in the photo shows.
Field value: 7250 rpm
